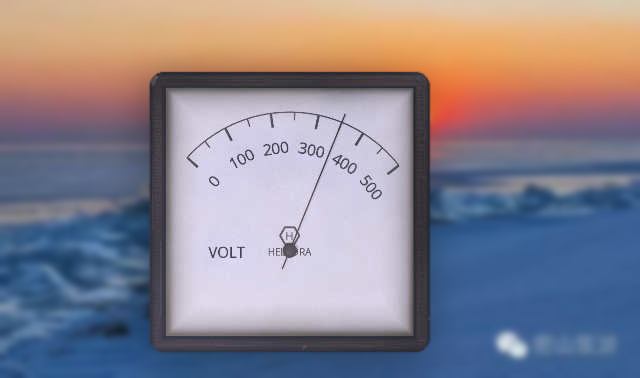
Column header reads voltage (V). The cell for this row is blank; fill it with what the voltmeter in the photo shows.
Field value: 350 V
